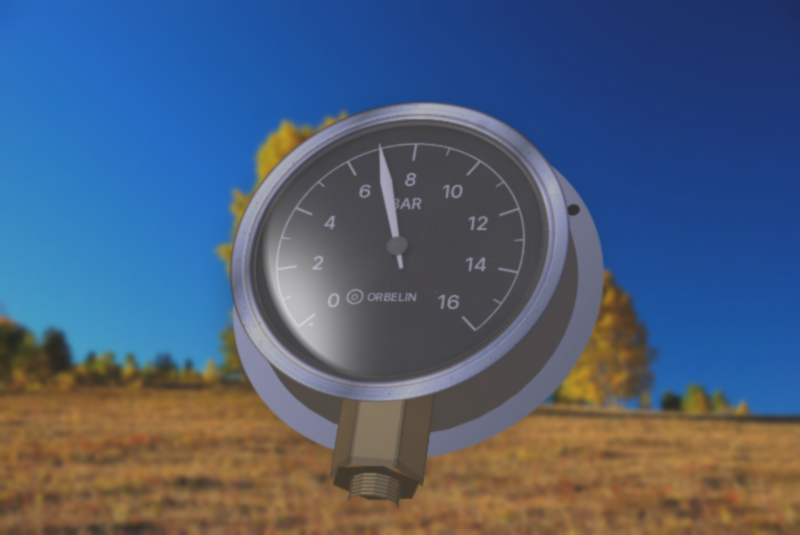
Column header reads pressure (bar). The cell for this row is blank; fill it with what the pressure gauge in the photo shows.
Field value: 7 bar
